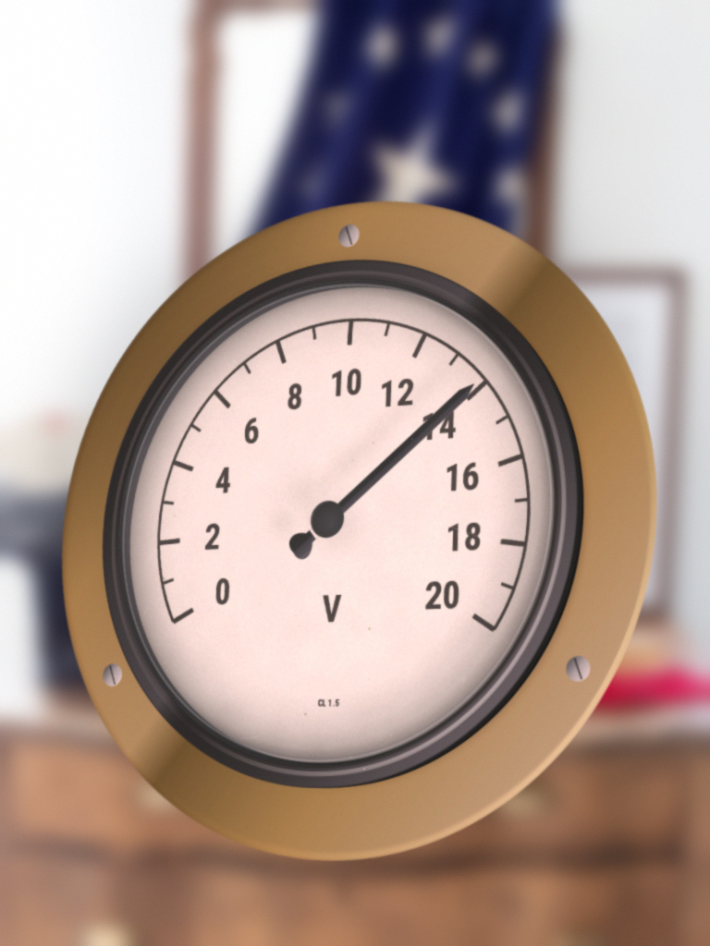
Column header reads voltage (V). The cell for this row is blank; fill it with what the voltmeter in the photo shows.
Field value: 14 V
